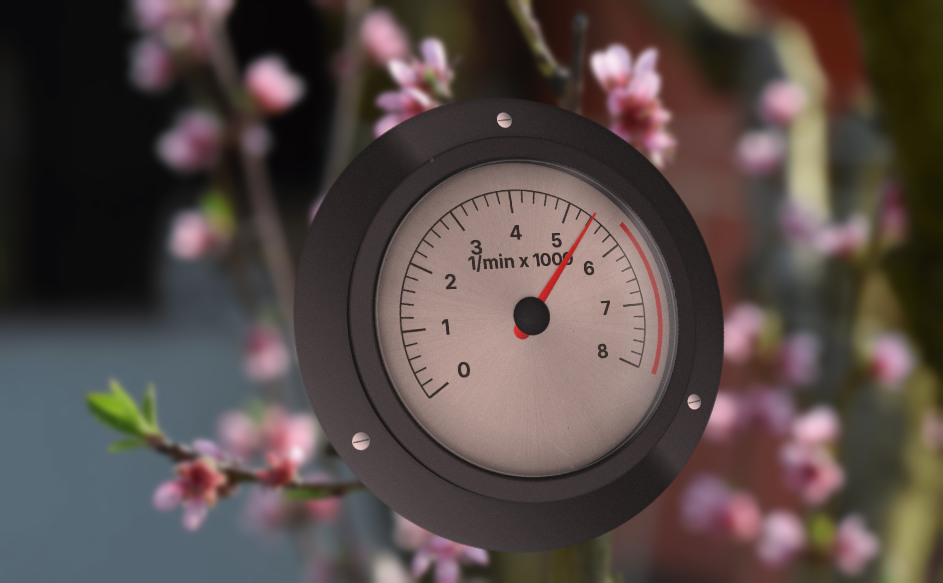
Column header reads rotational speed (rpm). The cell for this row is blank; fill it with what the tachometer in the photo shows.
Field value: 5400 rpm
